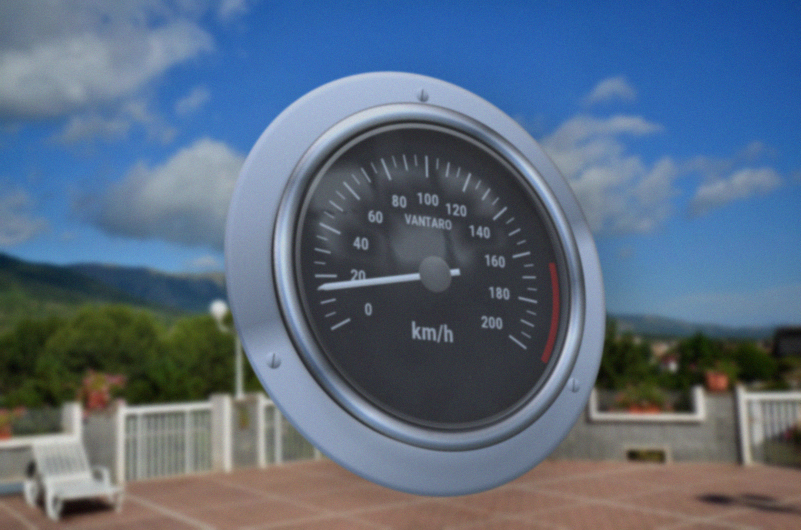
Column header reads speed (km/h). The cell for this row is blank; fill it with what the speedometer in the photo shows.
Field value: 15 km/h
